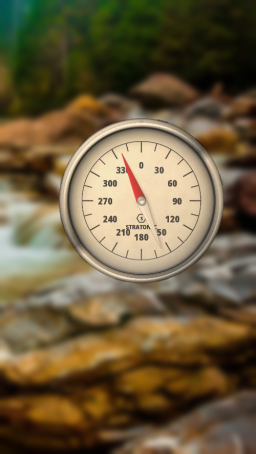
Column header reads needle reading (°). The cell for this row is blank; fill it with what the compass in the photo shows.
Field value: 337.5 °
